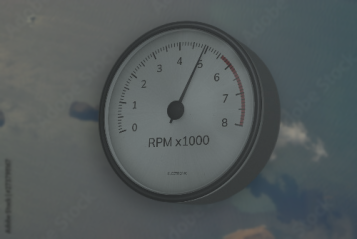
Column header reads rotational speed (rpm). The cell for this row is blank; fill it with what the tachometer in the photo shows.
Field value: 5000 rpm
